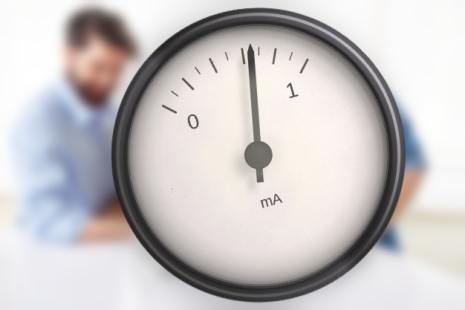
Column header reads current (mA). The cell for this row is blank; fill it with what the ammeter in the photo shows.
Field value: 0.65 mA
